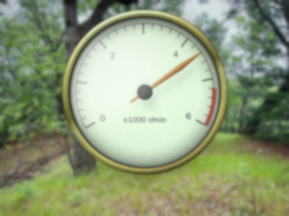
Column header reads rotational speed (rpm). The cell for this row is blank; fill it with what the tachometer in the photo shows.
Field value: 4400 rpm
